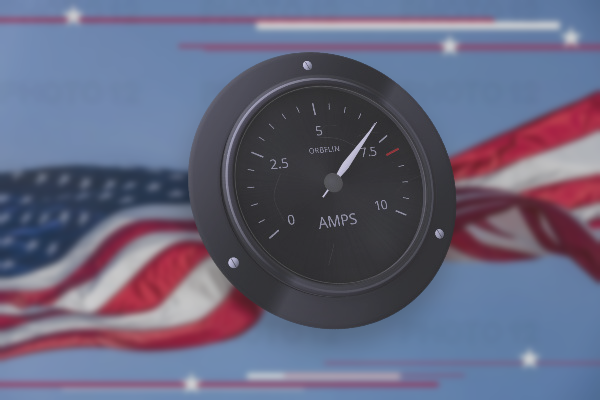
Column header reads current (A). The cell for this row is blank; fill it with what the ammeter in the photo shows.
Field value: 7 A
